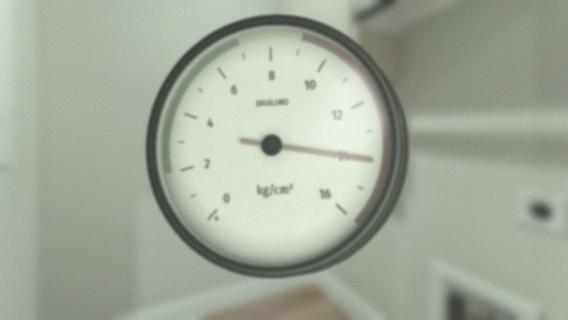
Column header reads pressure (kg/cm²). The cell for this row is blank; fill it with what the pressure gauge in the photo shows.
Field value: 14 kg/cm²
